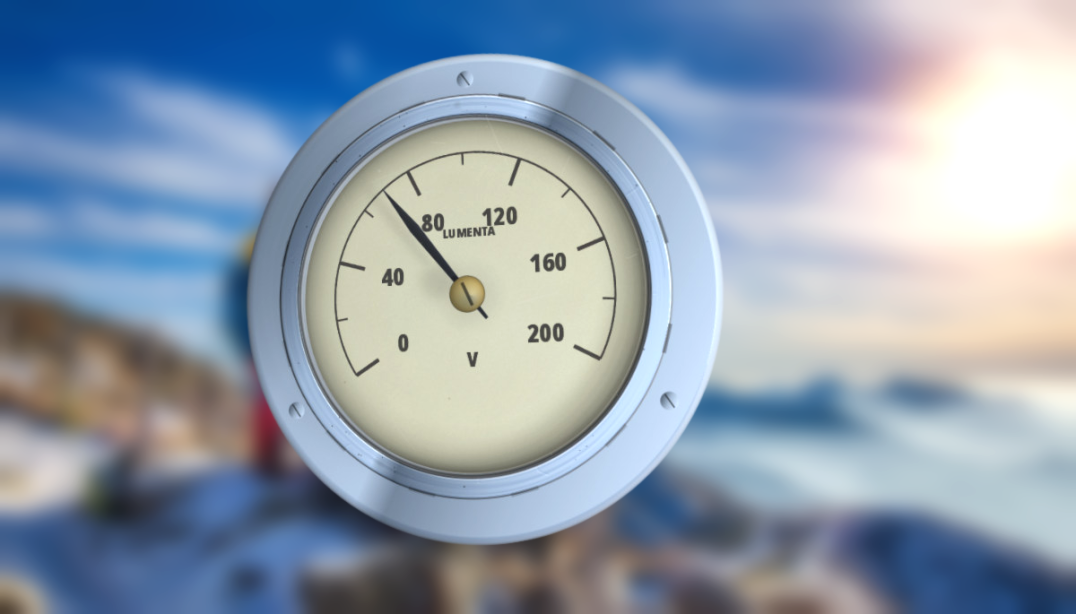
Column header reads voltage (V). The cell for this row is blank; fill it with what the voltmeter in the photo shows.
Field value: 70 V
